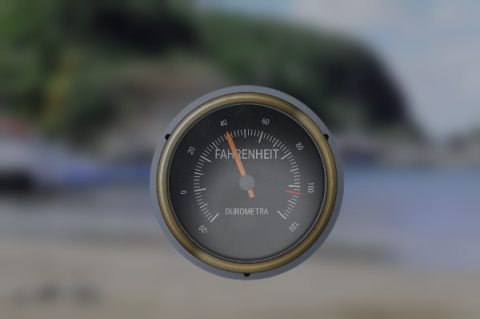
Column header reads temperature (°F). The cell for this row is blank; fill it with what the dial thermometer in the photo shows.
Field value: 40 °F
